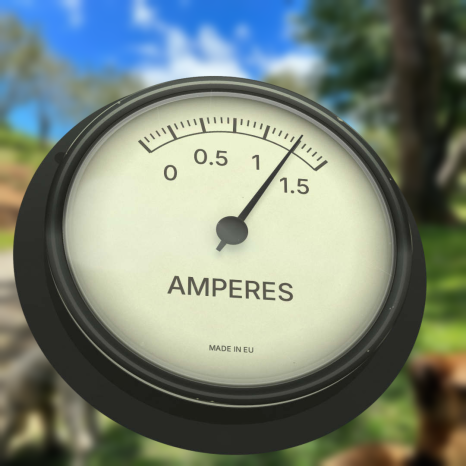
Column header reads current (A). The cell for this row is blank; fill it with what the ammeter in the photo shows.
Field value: 1.25 A
